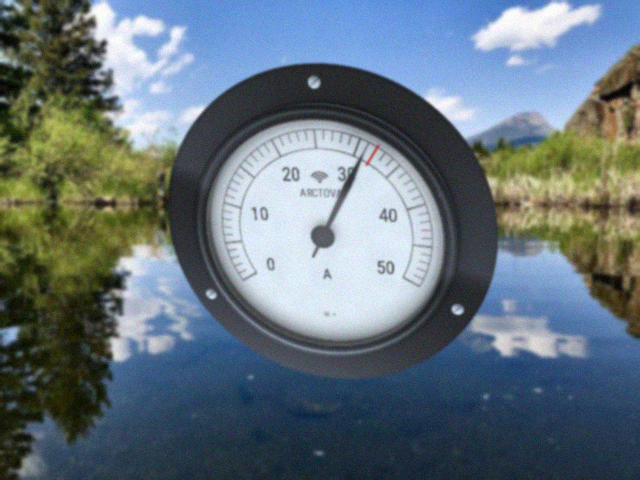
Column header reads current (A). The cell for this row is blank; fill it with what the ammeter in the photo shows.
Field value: 31 A
